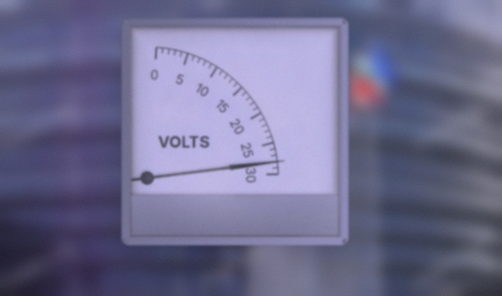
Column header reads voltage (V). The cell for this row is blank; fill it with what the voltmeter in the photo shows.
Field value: 28 V
